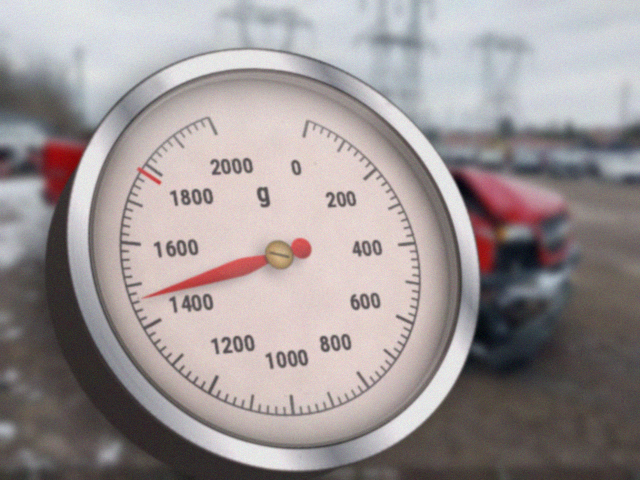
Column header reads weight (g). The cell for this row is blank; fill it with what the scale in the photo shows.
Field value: 1460 g
